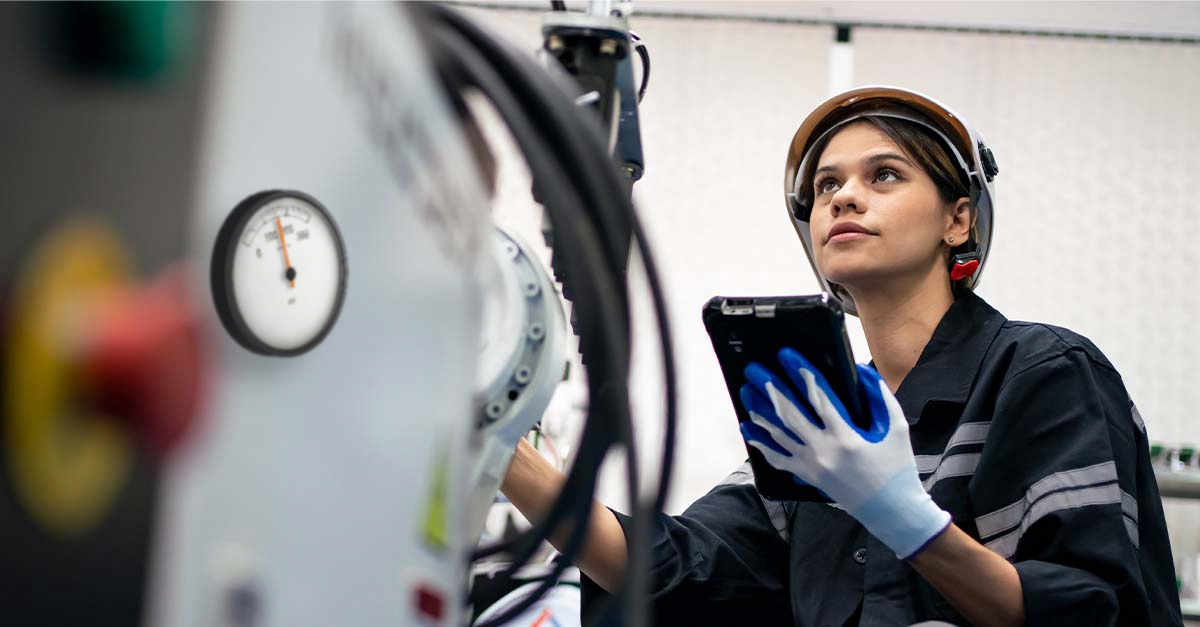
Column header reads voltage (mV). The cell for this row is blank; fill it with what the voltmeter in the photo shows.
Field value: 150 mV
